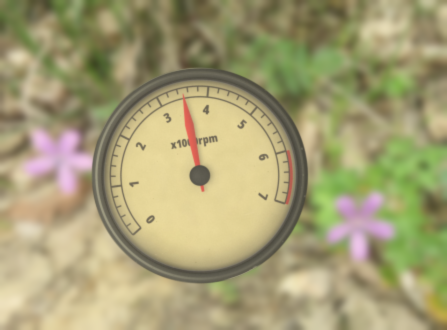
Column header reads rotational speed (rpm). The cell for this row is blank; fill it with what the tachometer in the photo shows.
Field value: 3500 rpm
